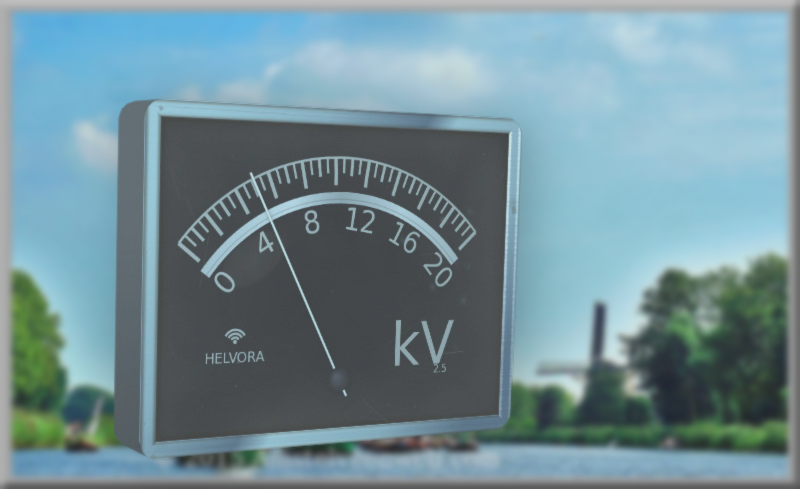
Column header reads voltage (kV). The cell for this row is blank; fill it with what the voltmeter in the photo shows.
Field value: 5 kV
